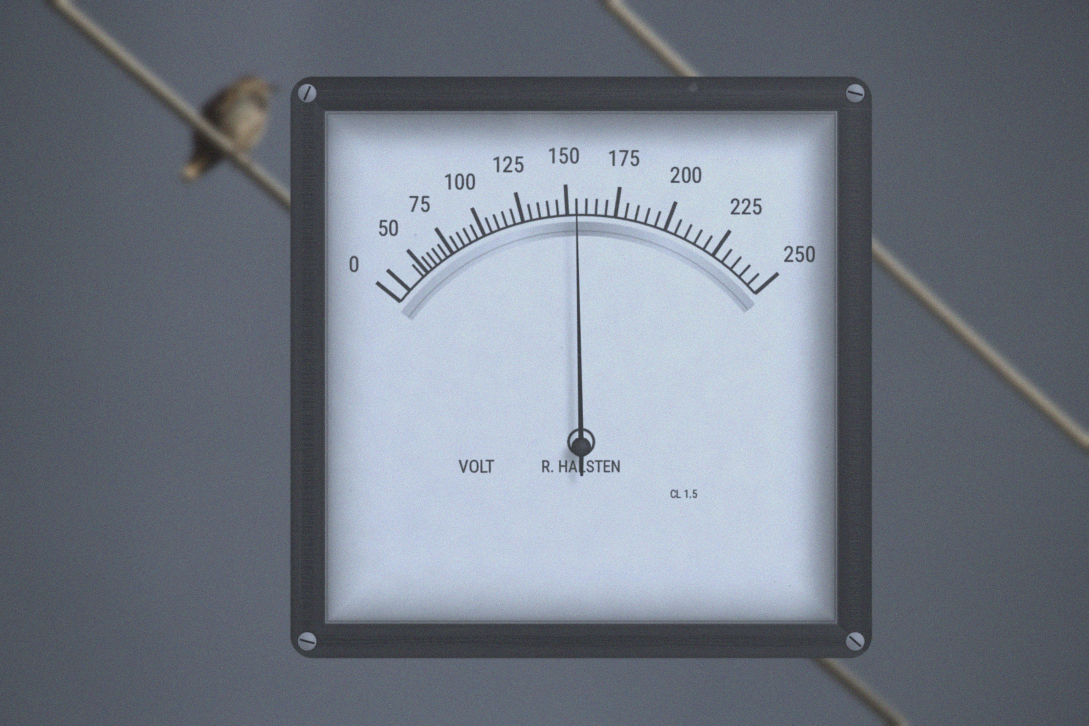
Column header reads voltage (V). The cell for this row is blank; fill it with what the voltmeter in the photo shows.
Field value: 155 V
